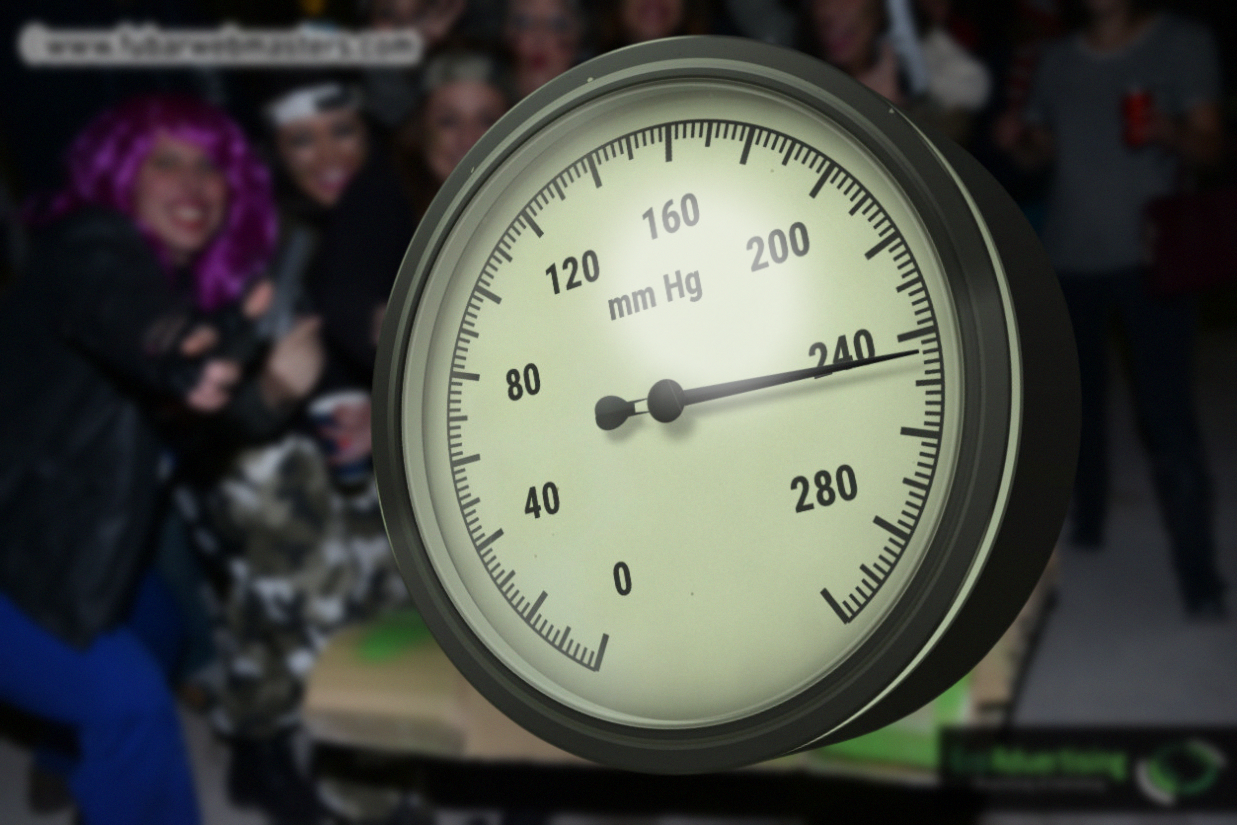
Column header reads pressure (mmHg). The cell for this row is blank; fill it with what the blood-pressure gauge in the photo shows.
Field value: 244 mmHg
